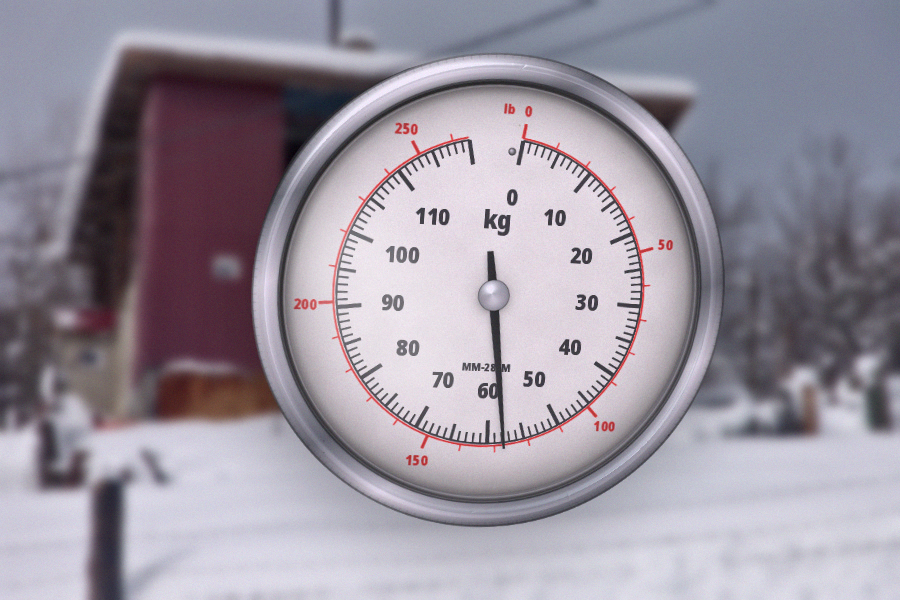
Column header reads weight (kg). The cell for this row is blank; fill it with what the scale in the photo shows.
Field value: 58 kg
